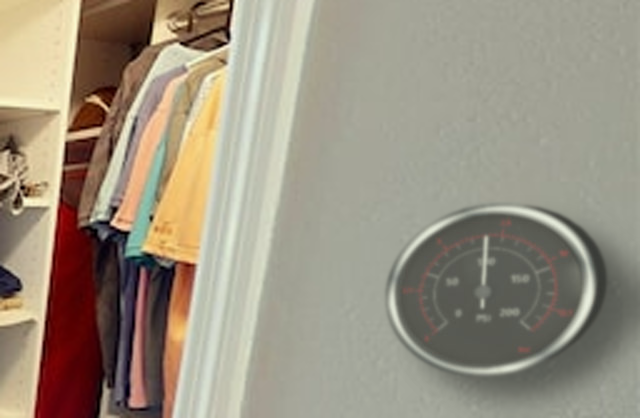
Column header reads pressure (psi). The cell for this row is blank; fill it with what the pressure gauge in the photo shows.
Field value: 100 psi
